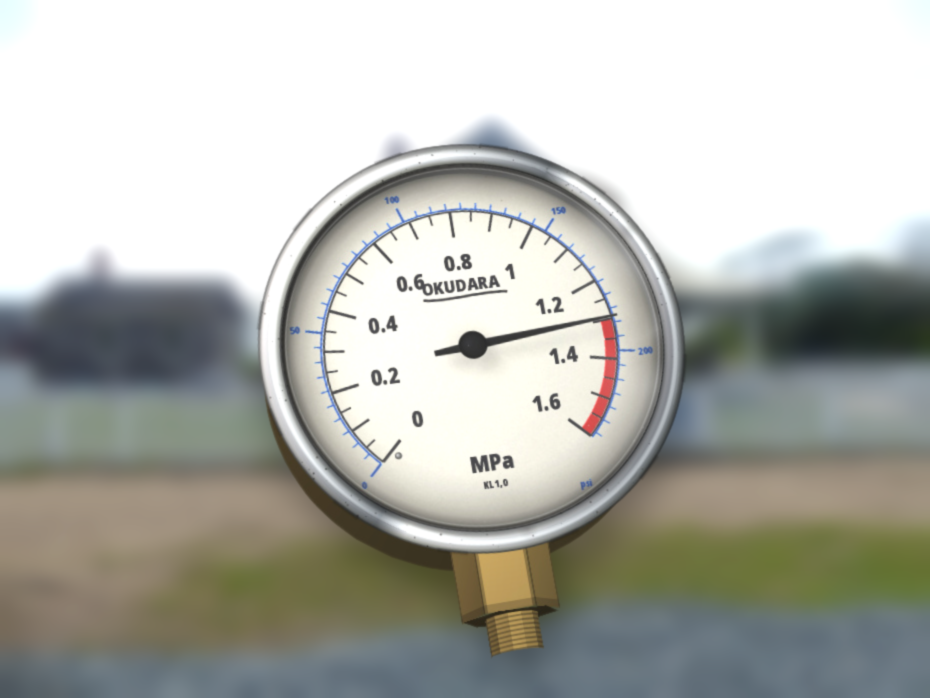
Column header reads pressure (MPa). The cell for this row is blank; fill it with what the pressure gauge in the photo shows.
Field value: 1.3 MPa
